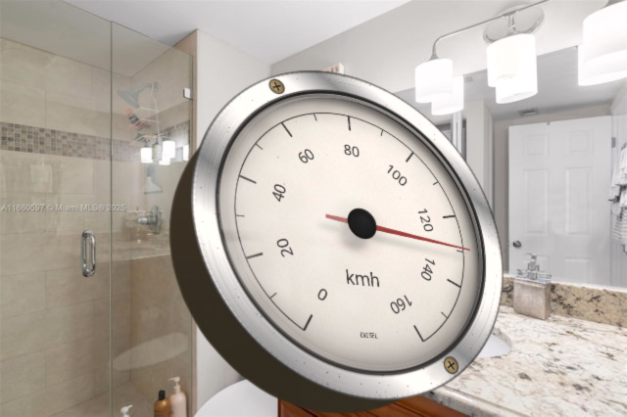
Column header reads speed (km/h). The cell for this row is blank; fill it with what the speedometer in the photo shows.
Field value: 130 km/h
